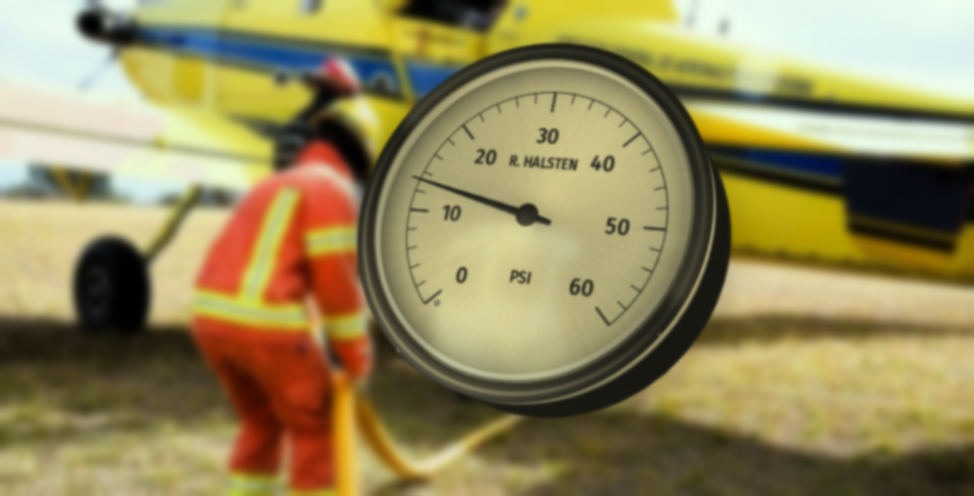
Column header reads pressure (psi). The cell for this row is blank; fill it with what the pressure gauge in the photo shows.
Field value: 13 psi
